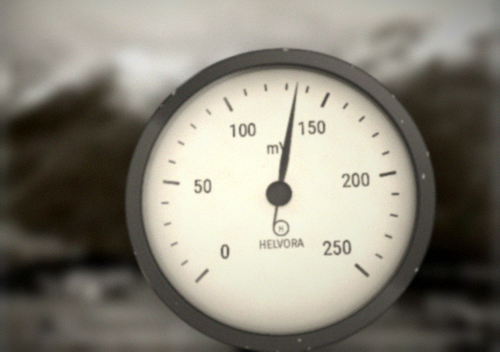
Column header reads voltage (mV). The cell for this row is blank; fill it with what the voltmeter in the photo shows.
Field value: 135 mV
